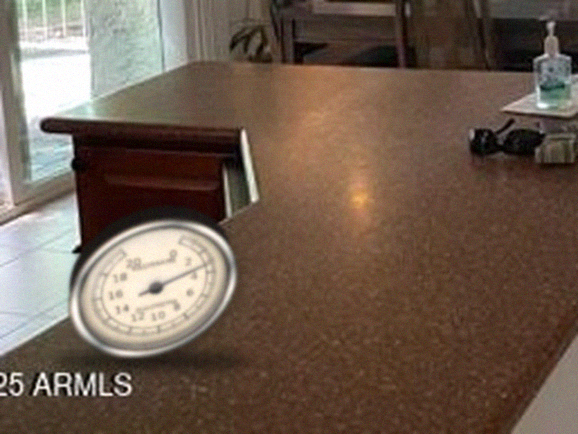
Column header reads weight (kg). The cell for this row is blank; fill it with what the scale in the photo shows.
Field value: 3 kg
